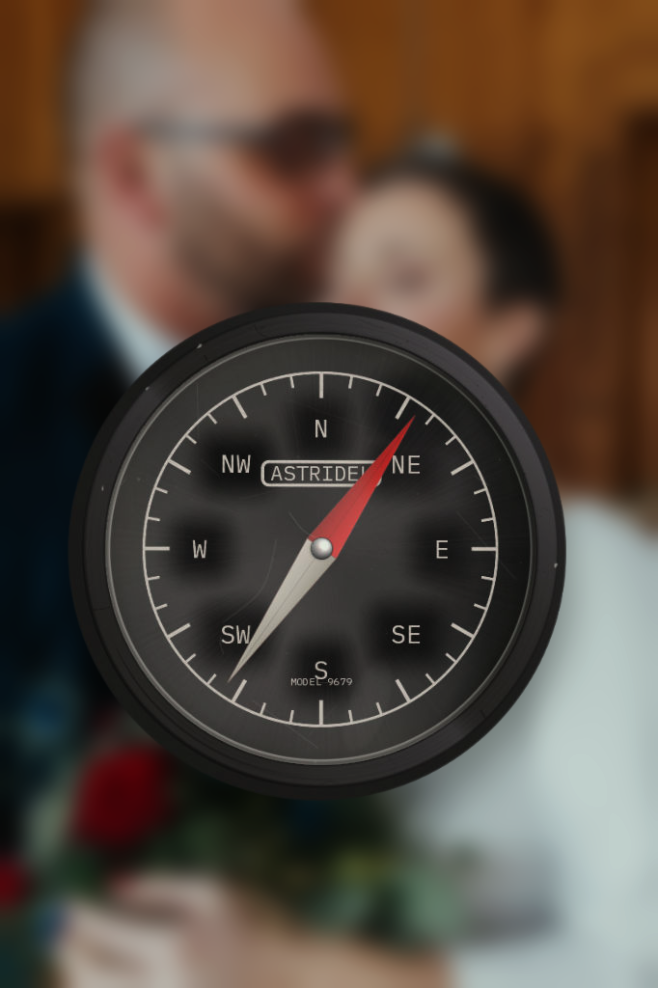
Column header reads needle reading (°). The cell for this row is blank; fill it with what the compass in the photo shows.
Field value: 35 °
